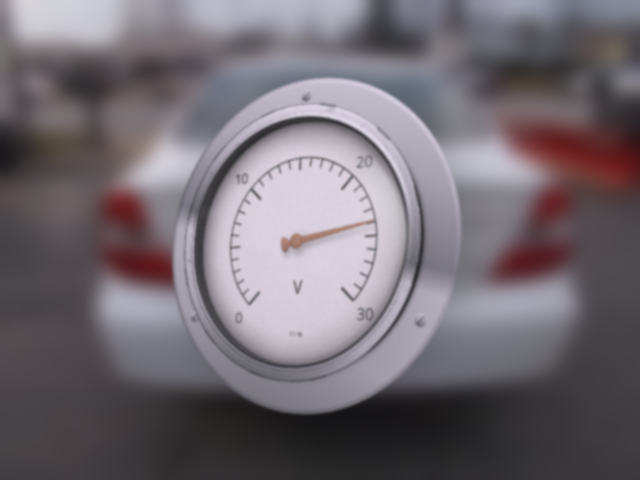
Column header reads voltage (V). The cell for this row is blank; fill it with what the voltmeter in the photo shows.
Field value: 24 V
